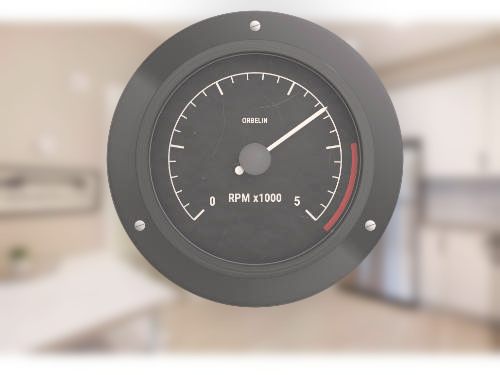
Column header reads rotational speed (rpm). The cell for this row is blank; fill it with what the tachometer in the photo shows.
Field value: 3500 rpm
